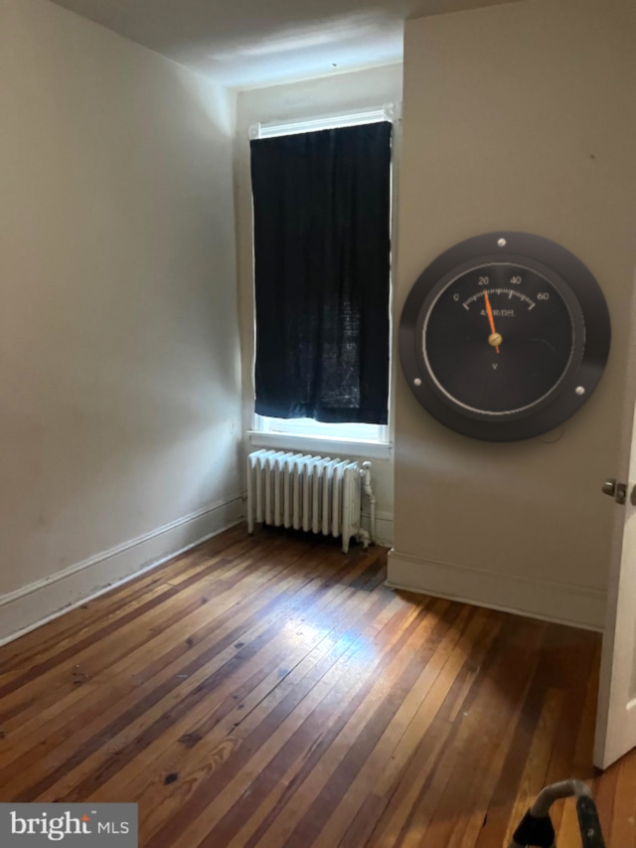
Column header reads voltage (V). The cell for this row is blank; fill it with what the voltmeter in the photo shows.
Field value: 20 V
